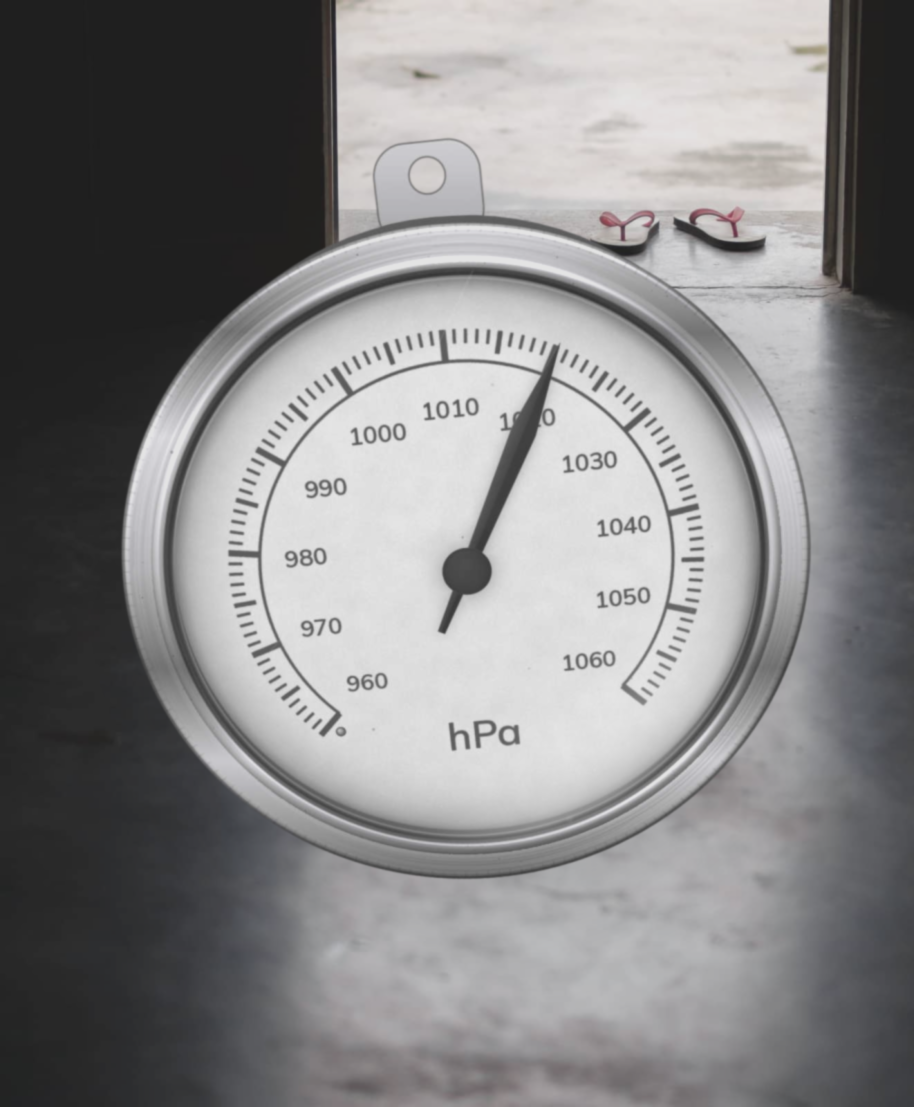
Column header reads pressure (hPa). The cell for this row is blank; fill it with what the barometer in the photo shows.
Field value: 1020 hPa
